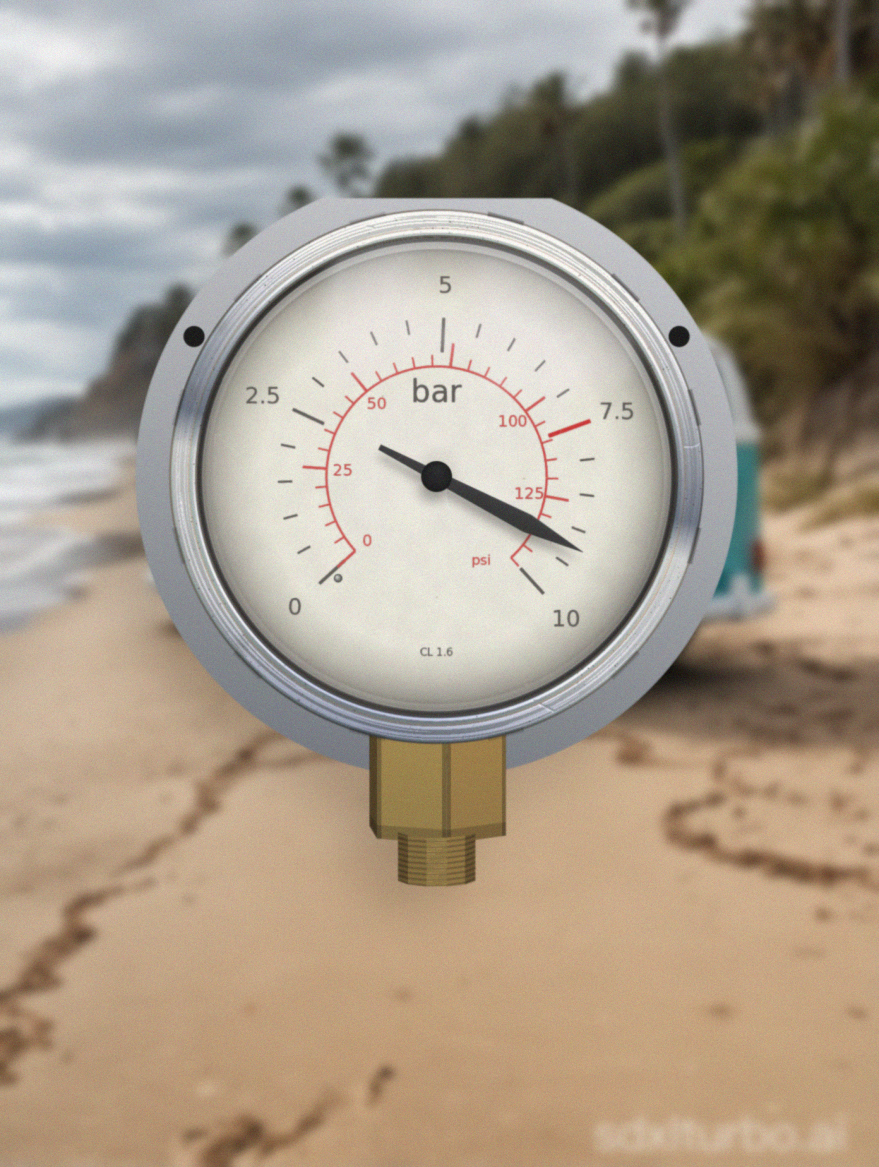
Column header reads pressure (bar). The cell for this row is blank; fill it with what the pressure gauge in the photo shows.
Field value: 9.25 bar
